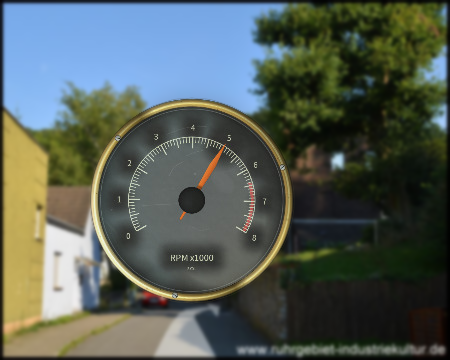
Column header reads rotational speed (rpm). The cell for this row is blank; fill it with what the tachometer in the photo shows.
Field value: 5000 rpm
